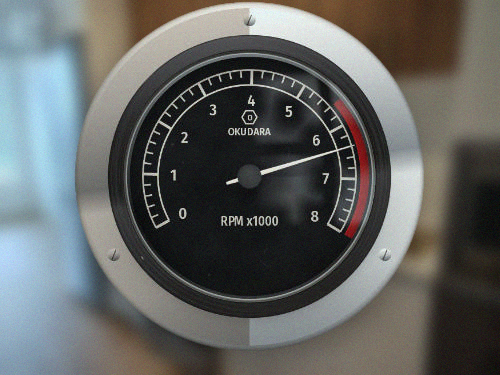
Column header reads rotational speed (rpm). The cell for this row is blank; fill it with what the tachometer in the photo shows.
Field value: 6400 rpm
